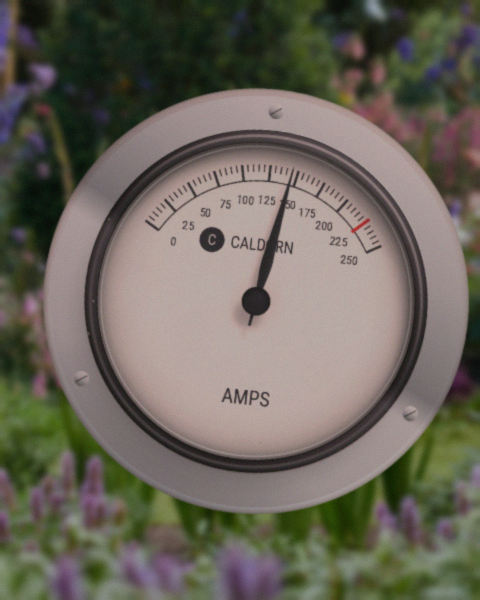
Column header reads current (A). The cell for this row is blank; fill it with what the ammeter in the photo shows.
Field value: 145 A
